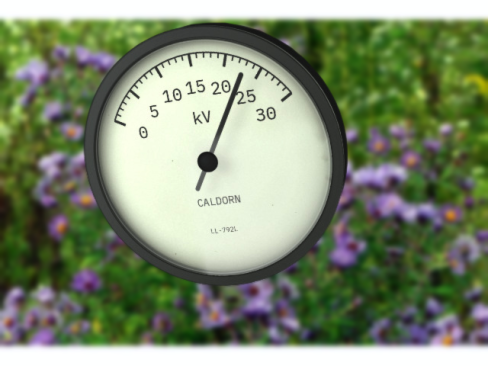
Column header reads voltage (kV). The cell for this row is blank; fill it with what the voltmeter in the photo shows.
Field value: 23 kV
